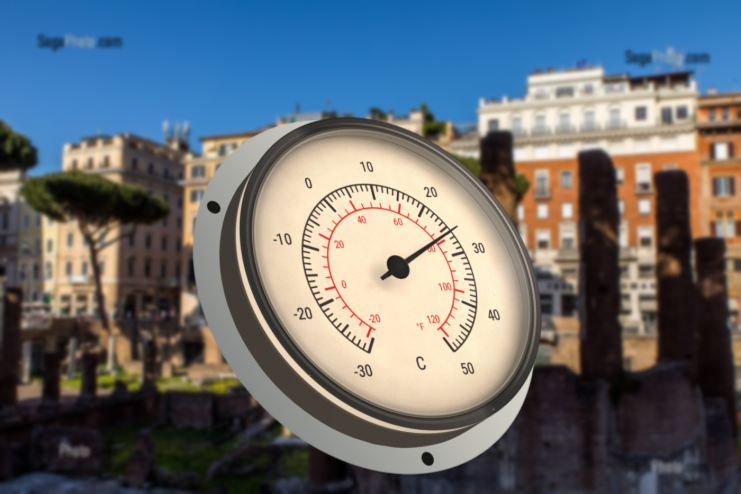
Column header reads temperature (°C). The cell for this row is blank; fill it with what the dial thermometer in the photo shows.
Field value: 26 °C
